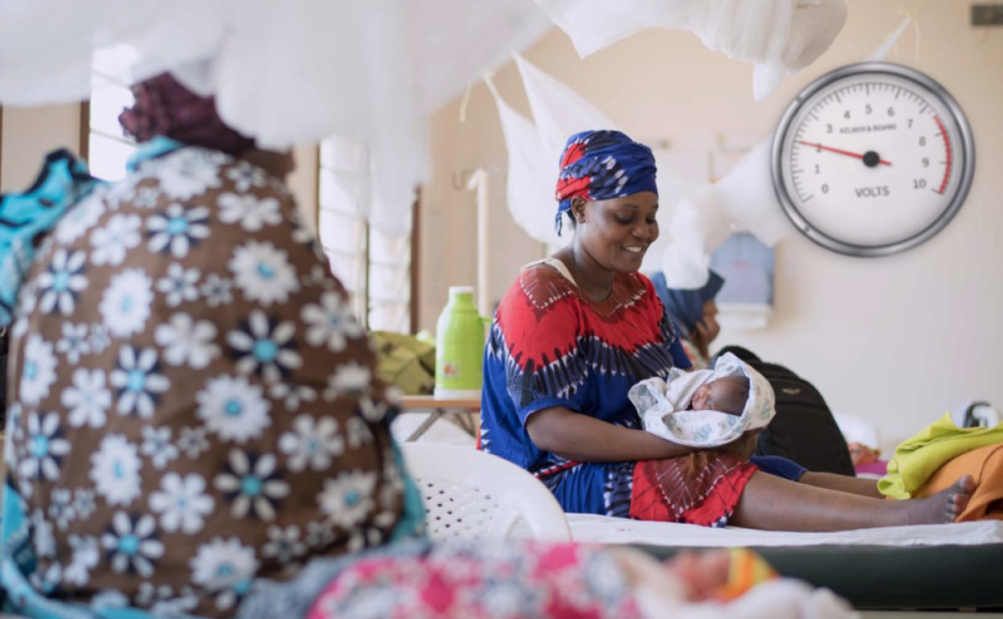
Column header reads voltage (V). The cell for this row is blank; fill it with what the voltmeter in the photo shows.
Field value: 2 V
